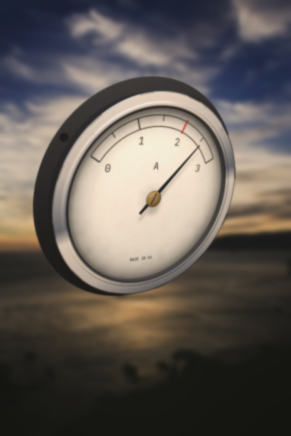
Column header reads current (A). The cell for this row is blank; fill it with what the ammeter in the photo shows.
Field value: 2.5 A
